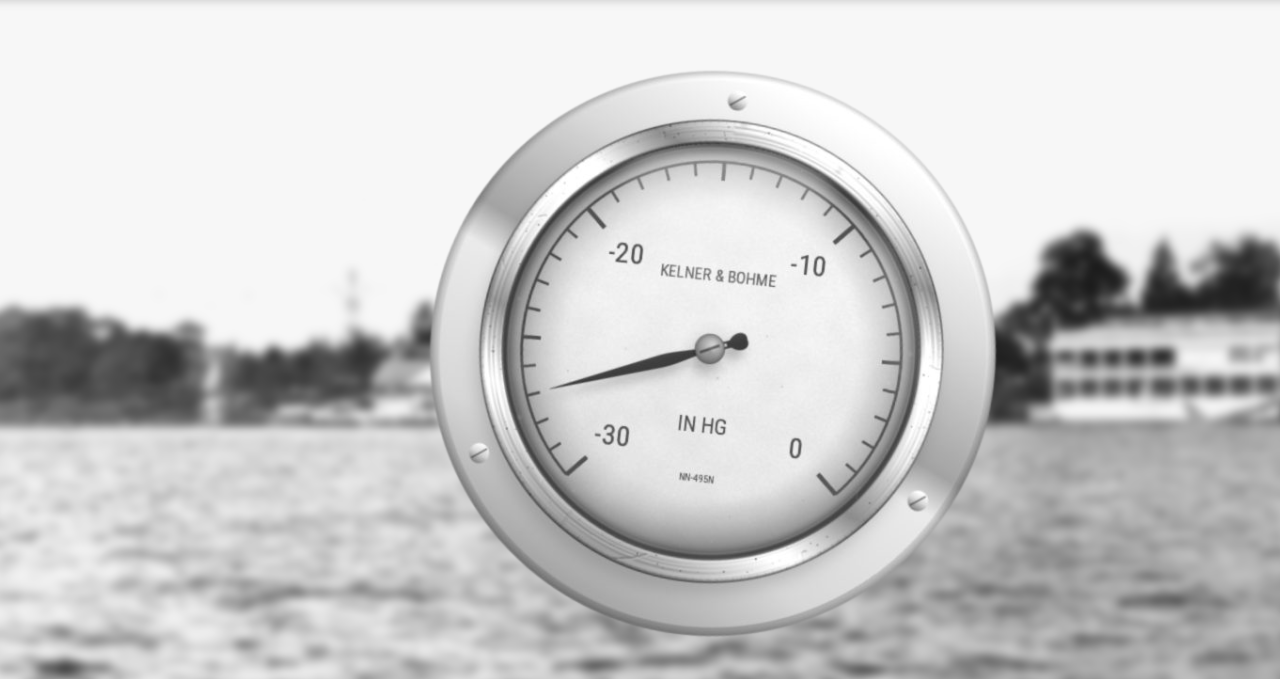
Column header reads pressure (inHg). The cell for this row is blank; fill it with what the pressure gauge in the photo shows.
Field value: -27 inHg
